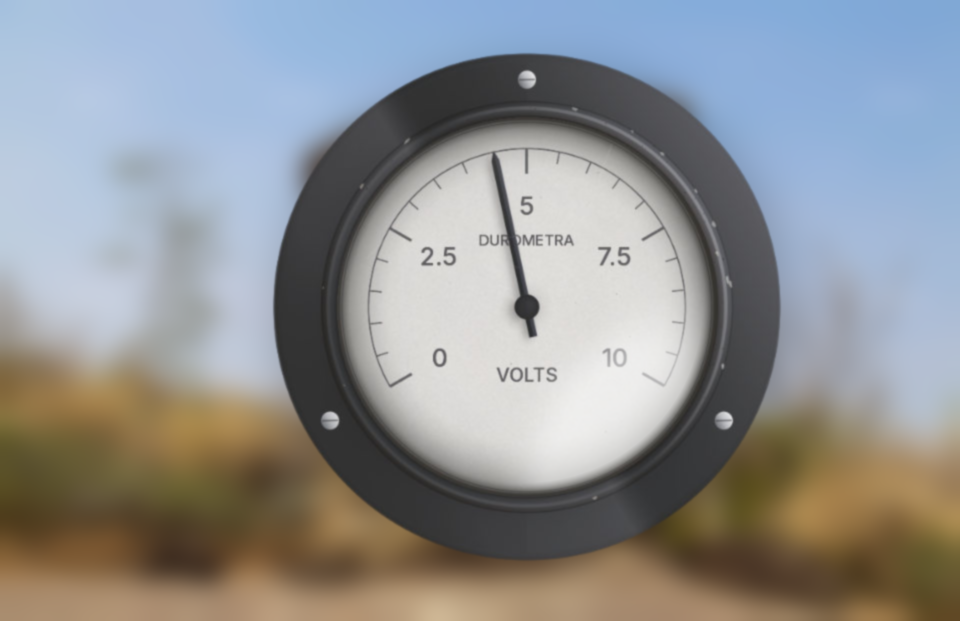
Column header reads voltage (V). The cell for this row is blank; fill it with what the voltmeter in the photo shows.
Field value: 4.5 V
